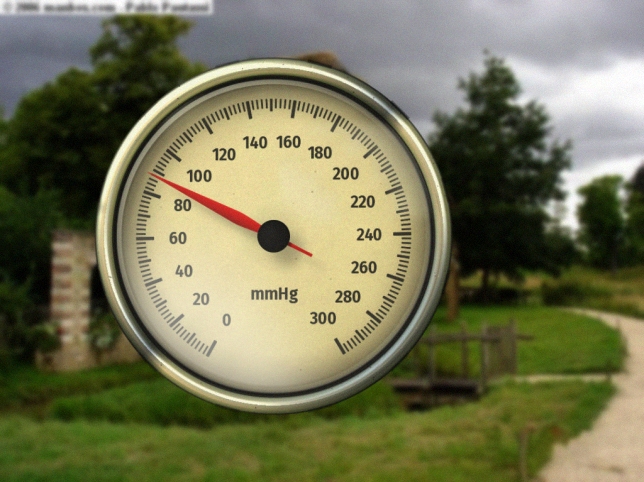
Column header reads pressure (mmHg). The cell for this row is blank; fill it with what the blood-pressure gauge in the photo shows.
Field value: 88 mmHg
